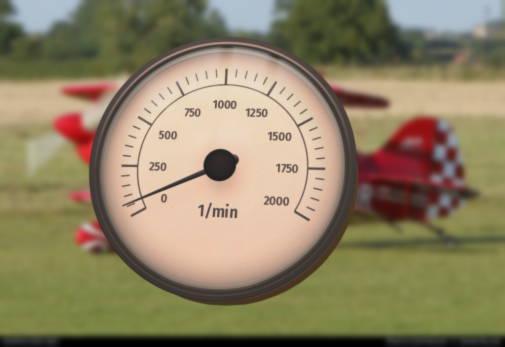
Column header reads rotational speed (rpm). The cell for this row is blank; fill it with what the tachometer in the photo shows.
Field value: 50 rpm
